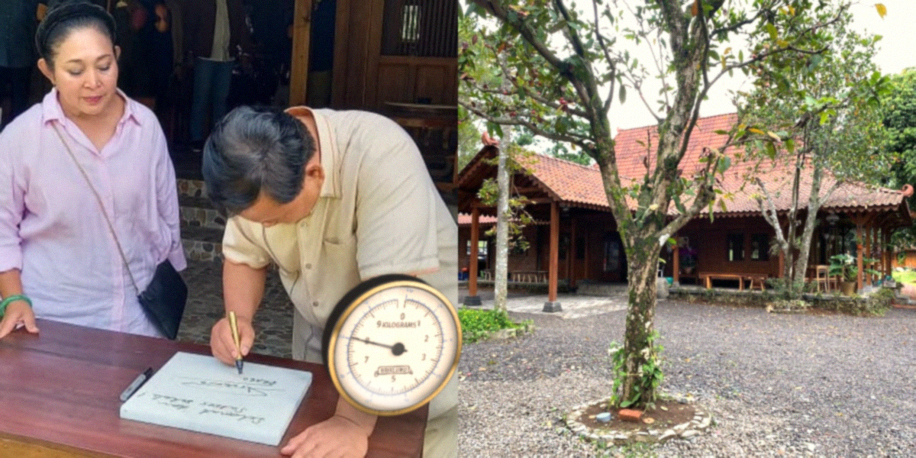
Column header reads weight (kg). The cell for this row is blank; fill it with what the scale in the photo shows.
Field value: 8 kg
